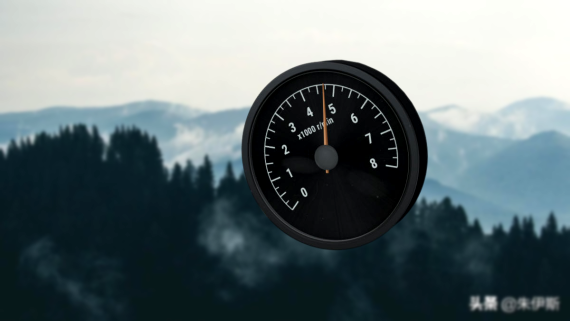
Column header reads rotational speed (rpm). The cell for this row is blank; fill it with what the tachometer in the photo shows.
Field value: 4750 rpm
